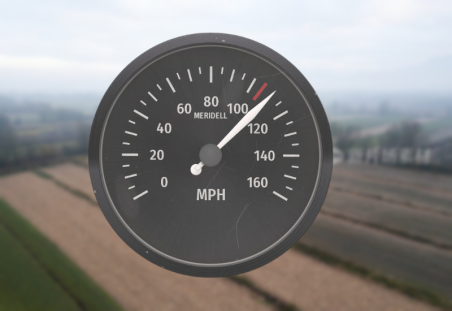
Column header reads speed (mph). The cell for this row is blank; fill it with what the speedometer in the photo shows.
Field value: 110 mph
